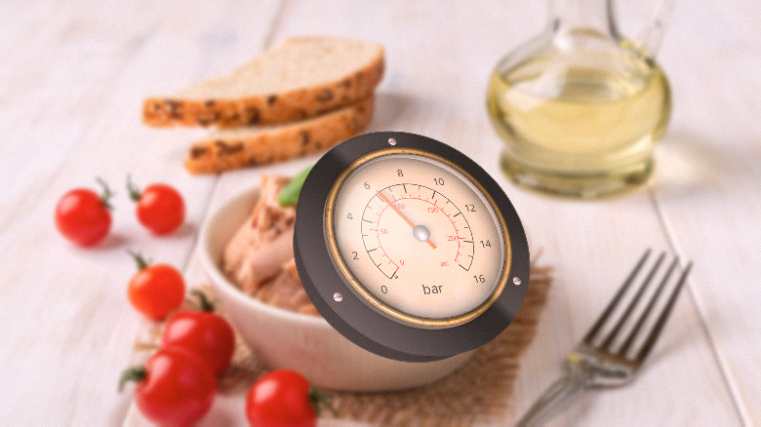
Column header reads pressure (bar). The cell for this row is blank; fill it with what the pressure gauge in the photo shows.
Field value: 6 bar
